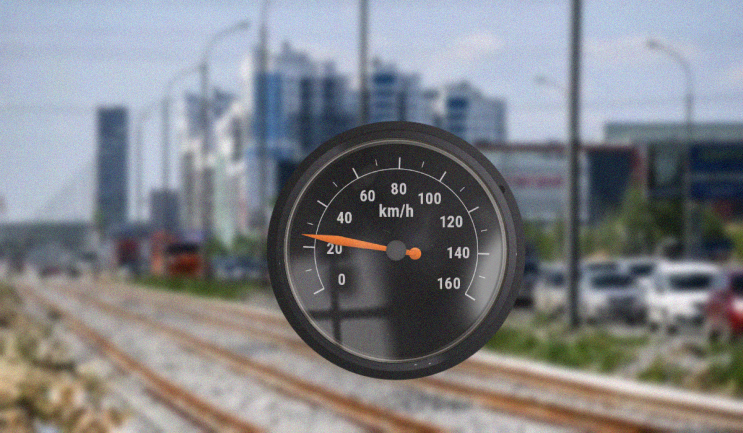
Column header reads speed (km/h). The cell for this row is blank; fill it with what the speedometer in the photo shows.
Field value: 25 km/h
